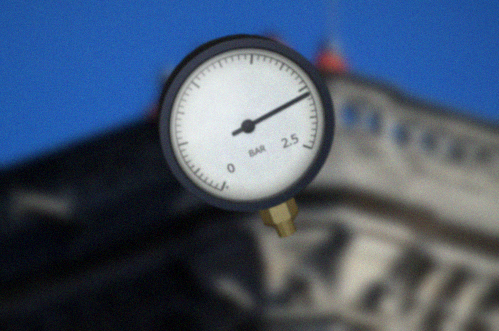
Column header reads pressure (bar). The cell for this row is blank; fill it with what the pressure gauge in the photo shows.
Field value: 2.05 bar
